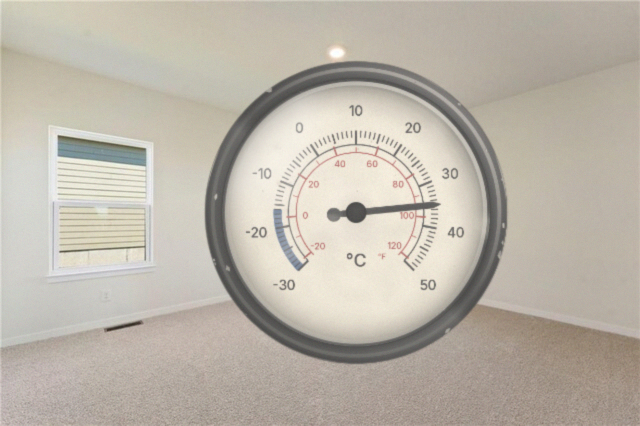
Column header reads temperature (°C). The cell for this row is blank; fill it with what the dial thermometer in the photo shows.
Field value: 35 °C
